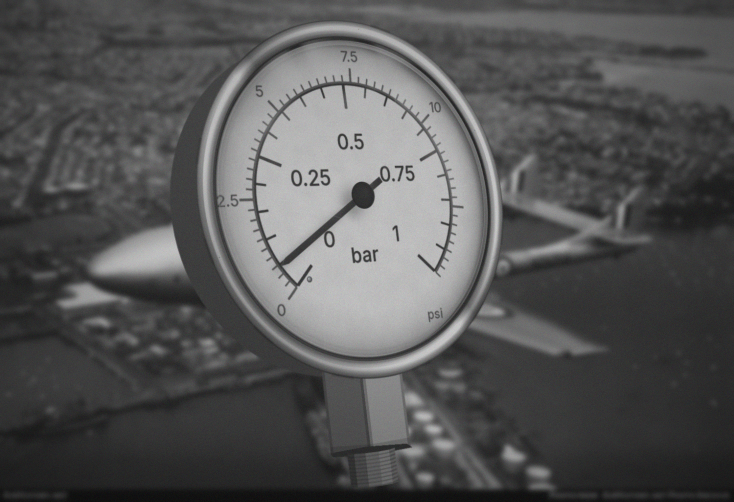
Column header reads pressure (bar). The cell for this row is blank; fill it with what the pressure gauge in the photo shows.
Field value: 0.05 bar
